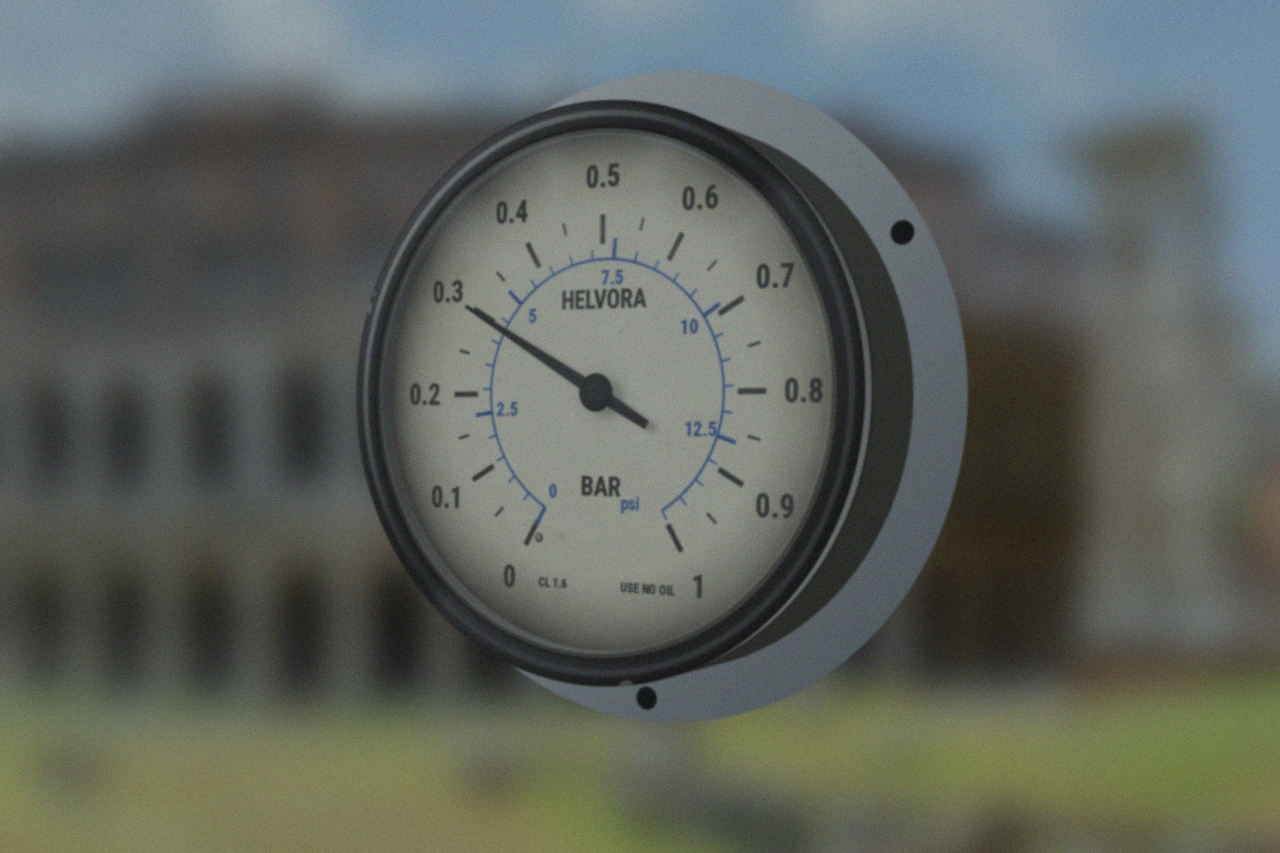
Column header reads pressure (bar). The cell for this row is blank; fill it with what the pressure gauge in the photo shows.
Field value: 0.3 bar
